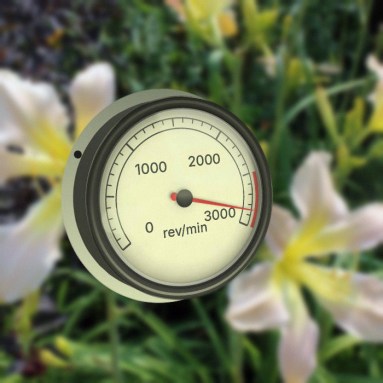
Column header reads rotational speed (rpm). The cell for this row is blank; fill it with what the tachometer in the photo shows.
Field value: 2850 rpm
